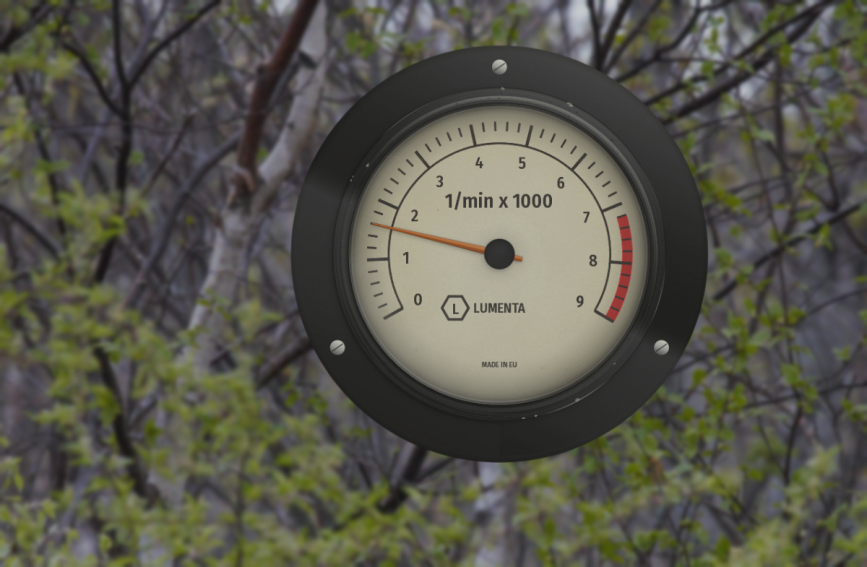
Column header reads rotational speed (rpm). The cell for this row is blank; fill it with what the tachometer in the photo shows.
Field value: 1600 rpm
